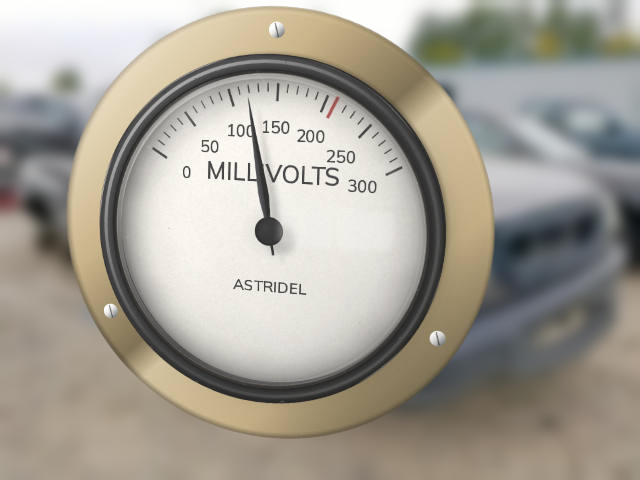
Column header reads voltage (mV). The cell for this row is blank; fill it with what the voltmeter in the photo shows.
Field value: 120 mV
